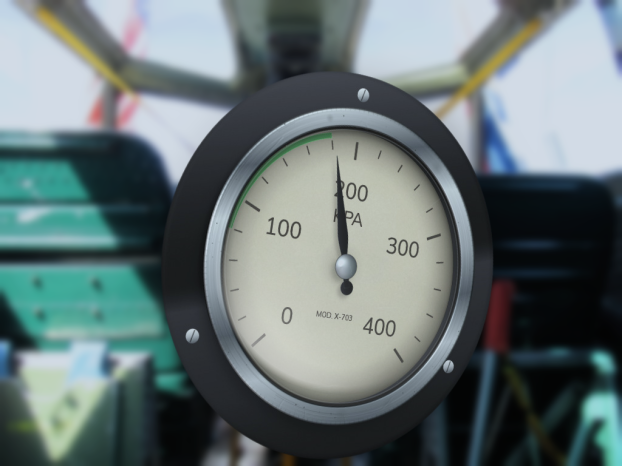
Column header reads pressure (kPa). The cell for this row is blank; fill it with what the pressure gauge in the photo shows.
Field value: 180 kPa
